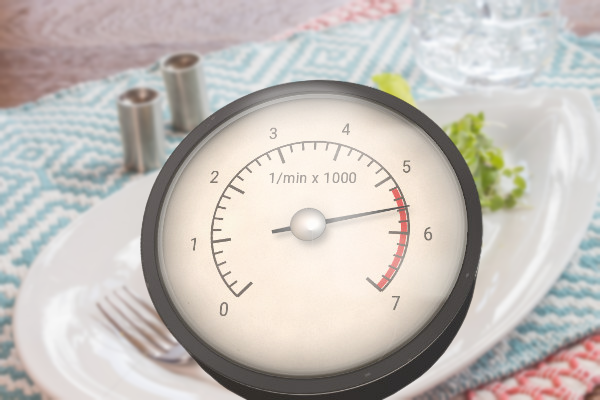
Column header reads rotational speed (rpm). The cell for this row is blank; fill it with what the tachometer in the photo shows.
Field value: 5600 rpm
